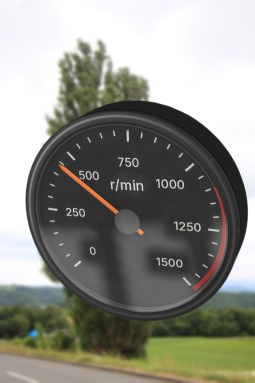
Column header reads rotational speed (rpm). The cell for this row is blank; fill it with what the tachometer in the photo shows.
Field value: 450 rpm
